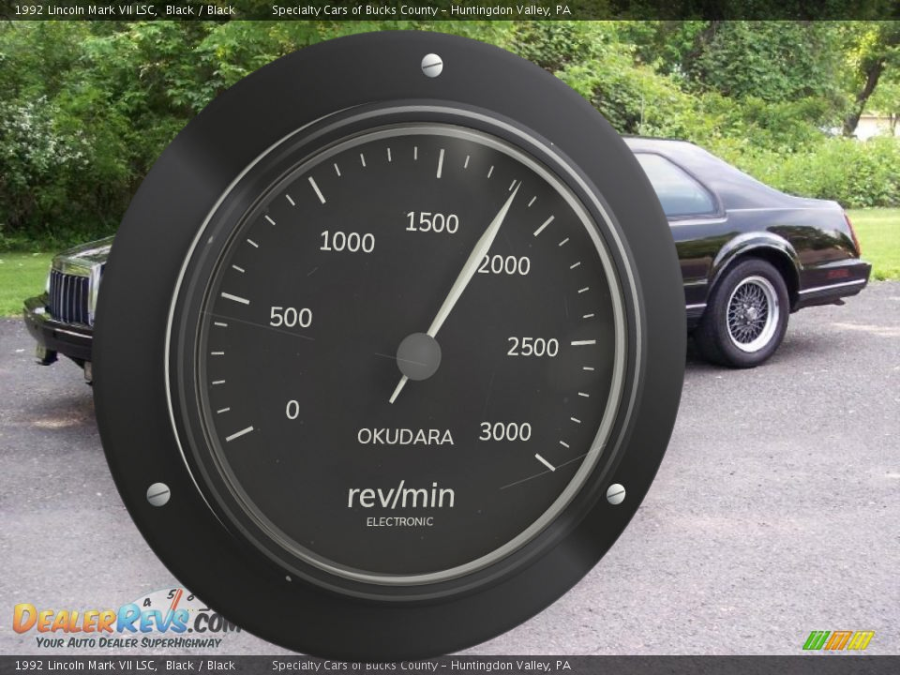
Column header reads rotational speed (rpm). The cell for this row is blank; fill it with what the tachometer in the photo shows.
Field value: 1800 rpm
